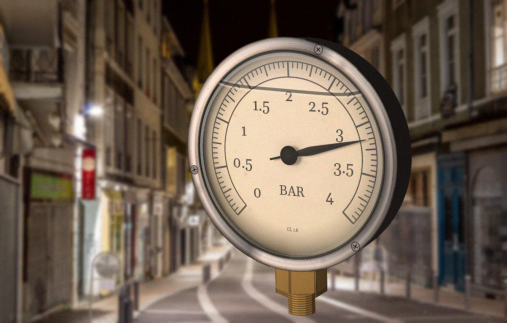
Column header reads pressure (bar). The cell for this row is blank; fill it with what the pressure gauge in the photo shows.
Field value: 3.15 bar
